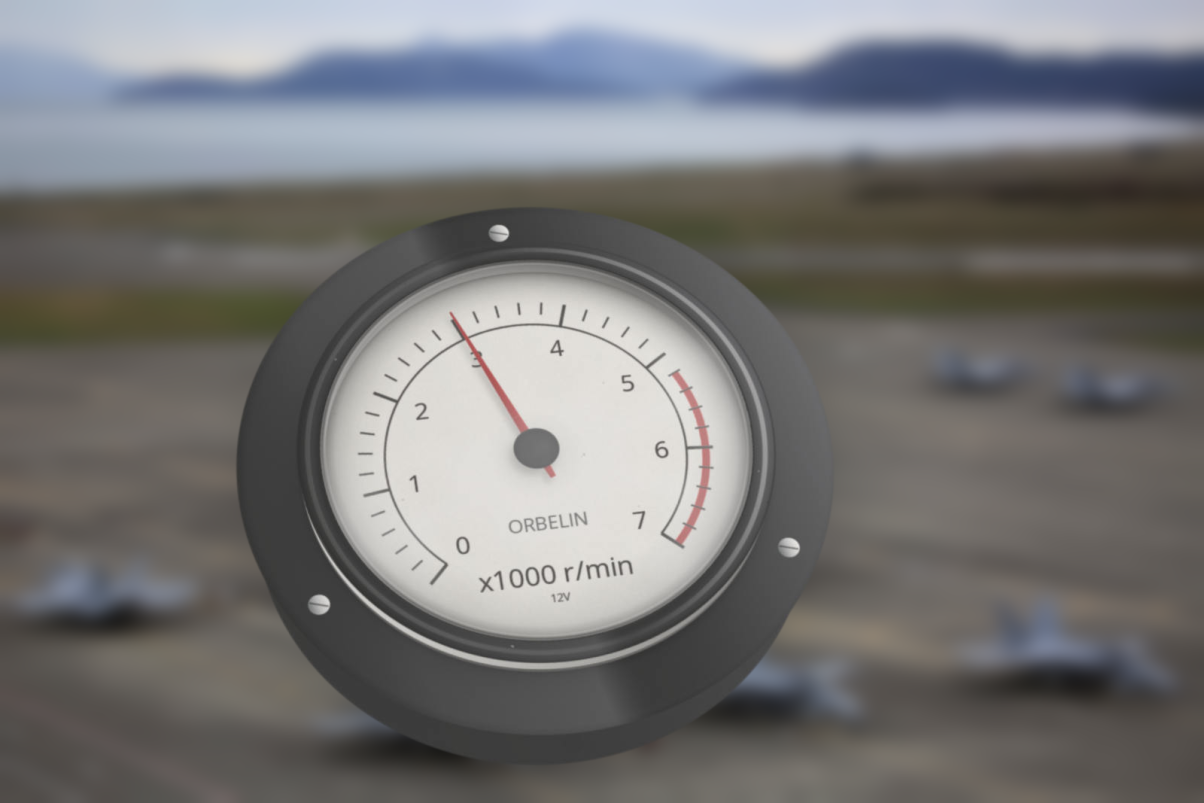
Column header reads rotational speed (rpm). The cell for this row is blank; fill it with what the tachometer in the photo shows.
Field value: 3000 rpm
